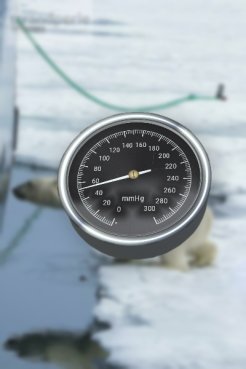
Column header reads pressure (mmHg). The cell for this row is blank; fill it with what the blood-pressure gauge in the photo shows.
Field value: 50 mmHg
